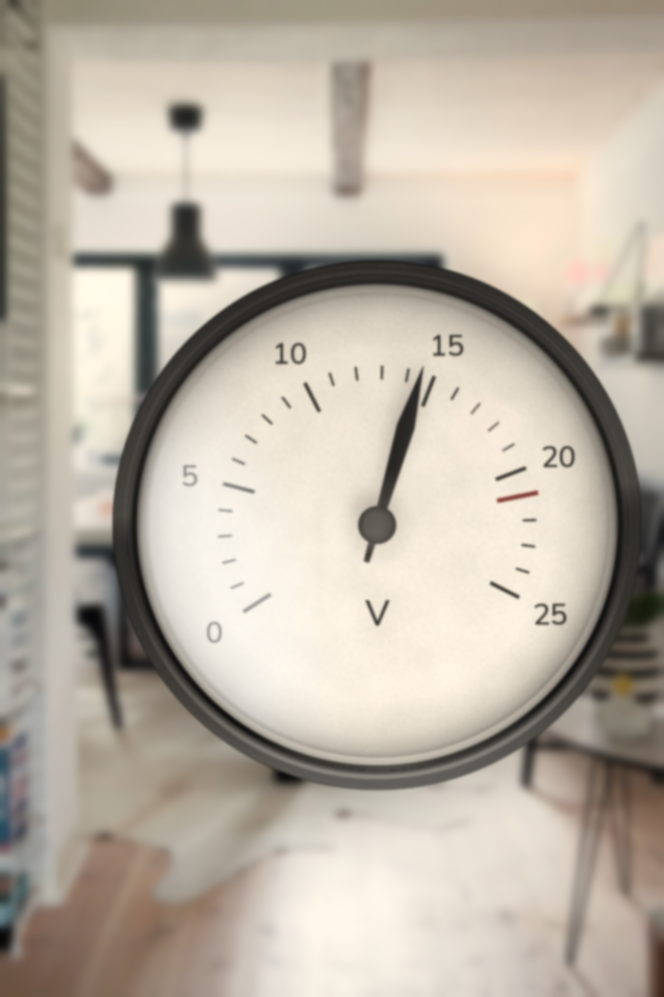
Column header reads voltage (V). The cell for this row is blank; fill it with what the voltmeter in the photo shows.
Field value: 14.5 V
